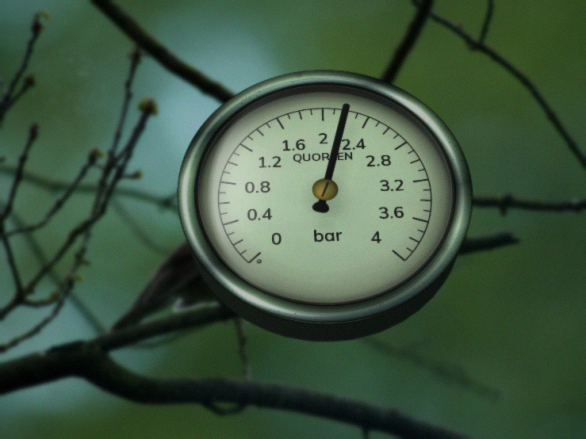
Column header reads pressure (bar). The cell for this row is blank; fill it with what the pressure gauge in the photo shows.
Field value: 2.2 bar
